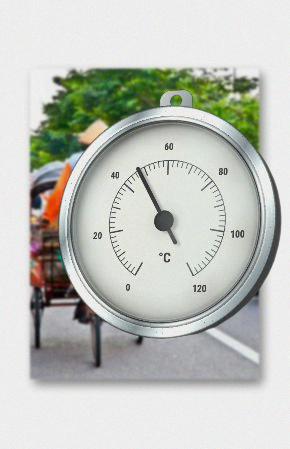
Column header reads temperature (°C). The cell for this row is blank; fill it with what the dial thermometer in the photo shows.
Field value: 48 °C
